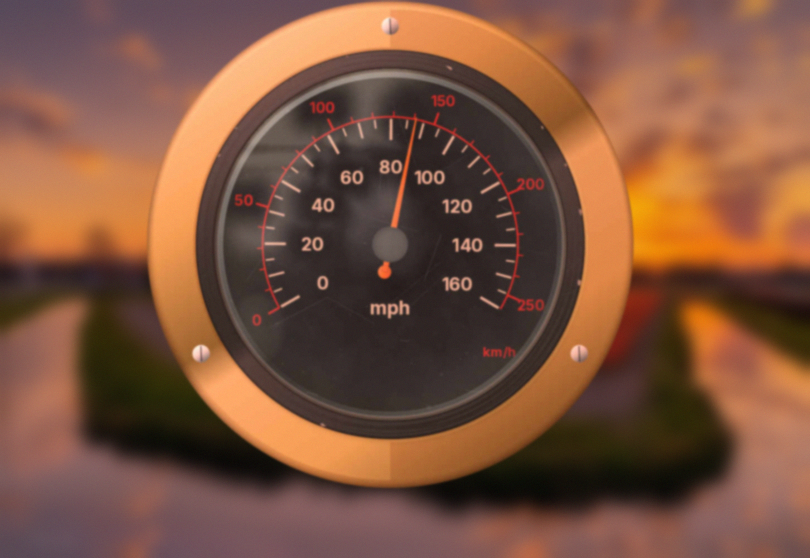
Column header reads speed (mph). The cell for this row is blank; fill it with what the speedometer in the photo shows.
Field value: 87.5 mph
